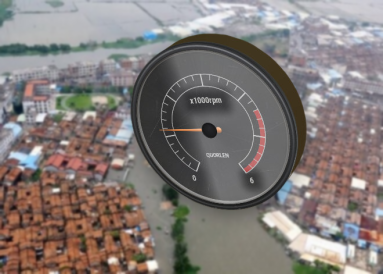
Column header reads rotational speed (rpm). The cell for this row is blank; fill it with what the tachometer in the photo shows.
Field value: 1200 rpm
